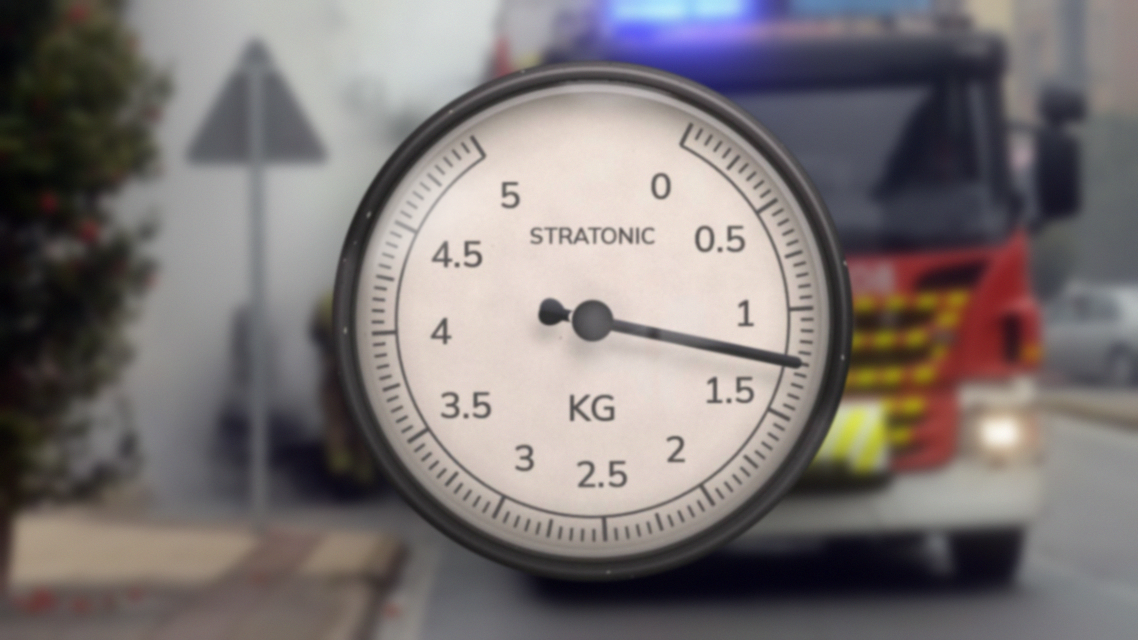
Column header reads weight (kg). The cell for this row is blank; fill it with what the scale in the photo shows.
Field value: 1.25 kg
